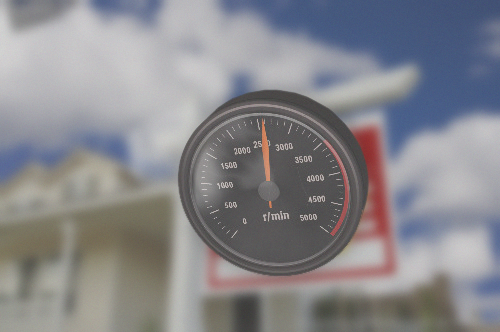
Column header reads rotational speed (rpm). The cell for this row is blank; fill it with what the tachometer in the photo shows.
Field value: 2600 rpm
